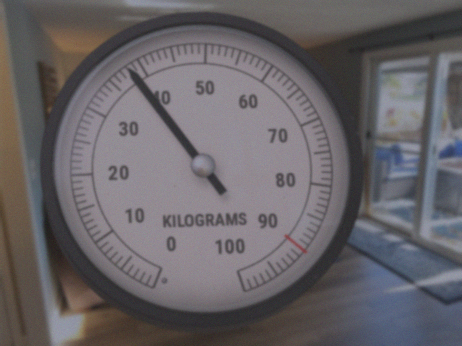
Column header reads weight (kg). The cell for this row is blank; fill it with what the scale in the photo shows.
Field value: 38 kg
